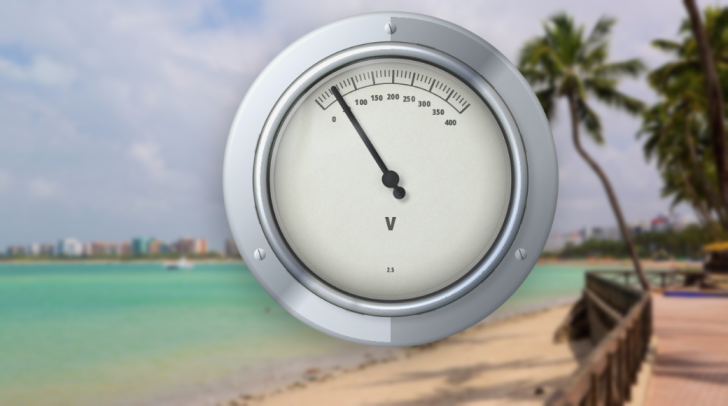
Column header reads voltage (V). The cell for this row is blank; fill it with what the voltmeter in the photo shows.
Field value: 50 V
